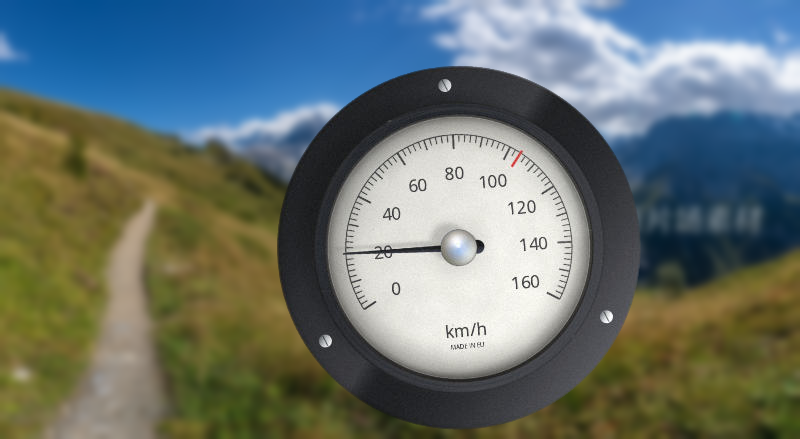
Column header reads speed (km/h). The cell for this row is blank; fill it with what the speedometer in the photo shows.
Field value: 20 km/h
